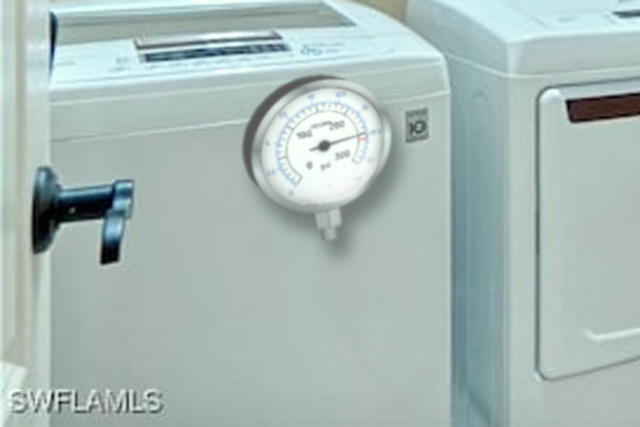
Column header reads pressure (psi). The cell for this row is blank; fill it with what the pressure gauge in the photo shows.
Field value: 250 psi
